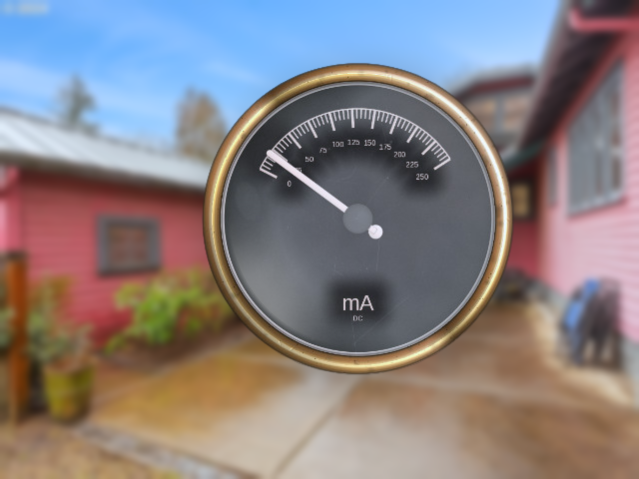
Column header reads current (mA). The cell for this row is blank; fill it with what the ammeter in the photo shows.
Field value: 20 mA
